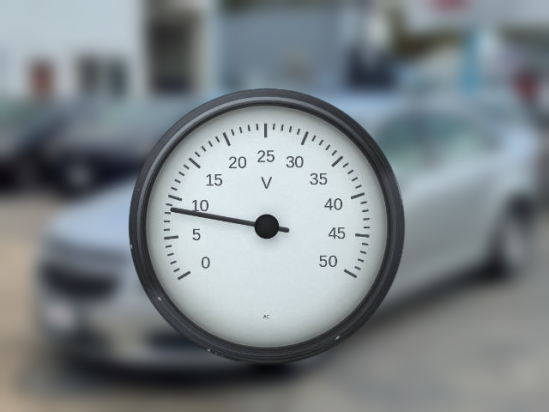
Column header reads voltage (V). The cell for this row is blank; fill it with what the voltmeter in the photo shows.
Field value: 8.5 V
